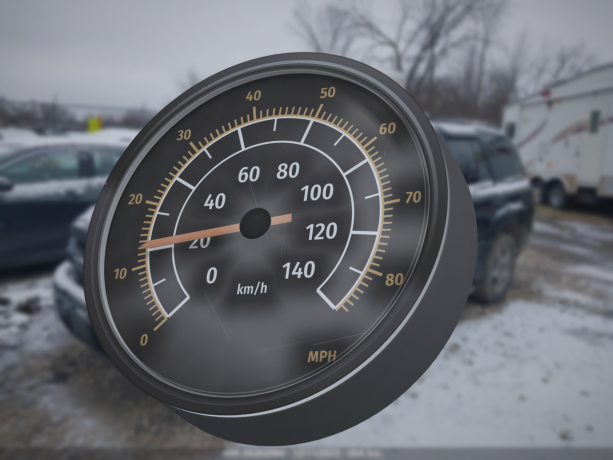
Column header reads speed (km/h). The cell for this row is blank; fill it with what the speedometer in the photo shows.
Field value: 20 km/h
